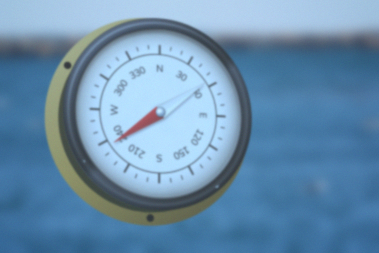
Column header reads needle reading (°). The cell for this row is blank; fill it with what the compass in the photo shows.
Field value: 235 °
